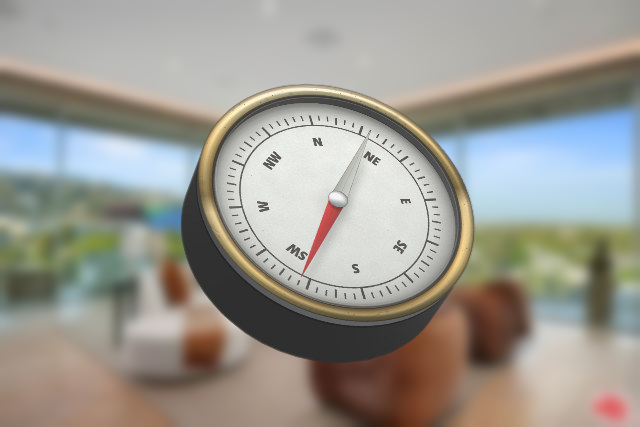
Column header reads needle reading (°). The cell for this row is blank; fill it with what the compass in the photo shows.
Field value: 215 °
